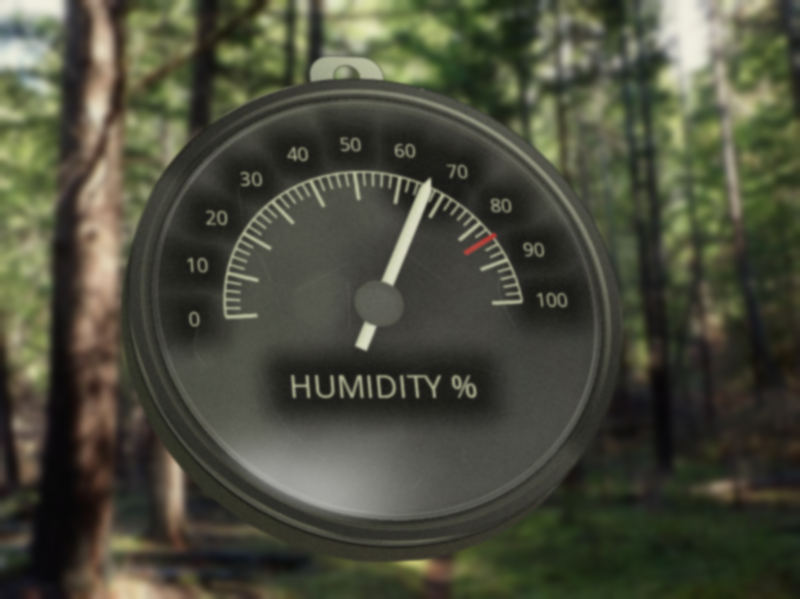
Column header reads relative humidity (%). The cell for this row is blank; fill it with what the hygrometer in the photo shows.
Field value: 66 %
